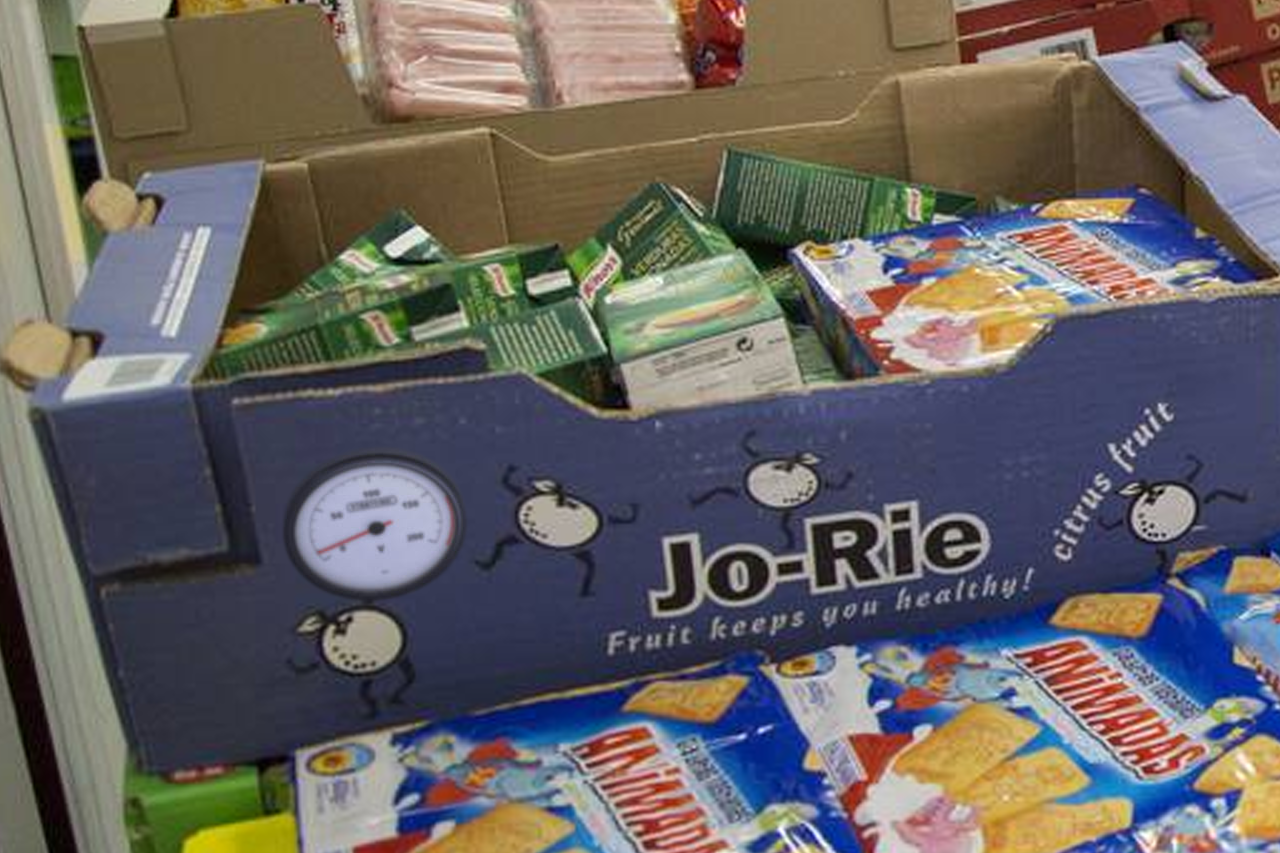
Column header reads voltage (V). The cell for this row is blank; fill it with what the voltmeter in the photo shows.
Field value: 10 V
